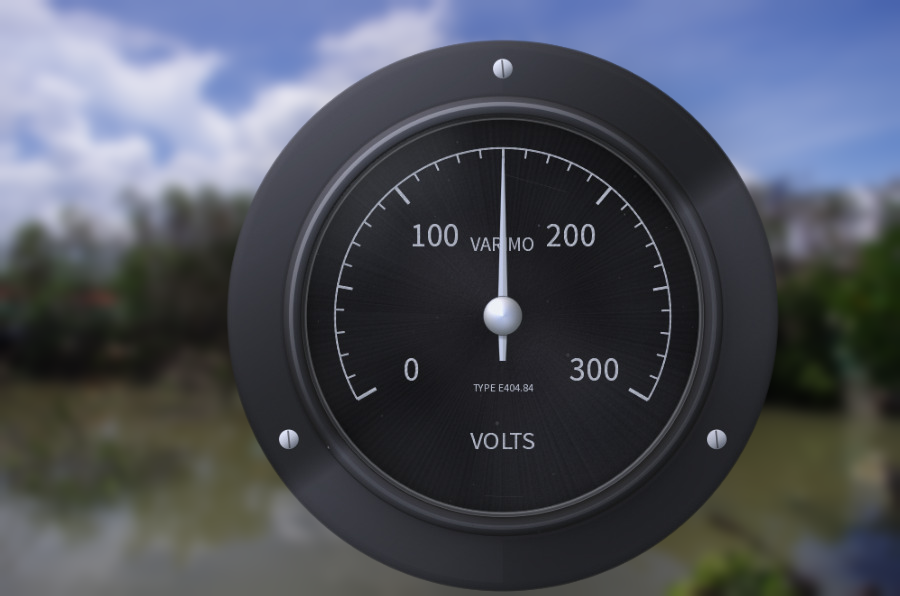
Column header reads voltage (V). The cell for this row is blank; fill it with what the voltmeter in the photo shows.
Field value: 150 V
